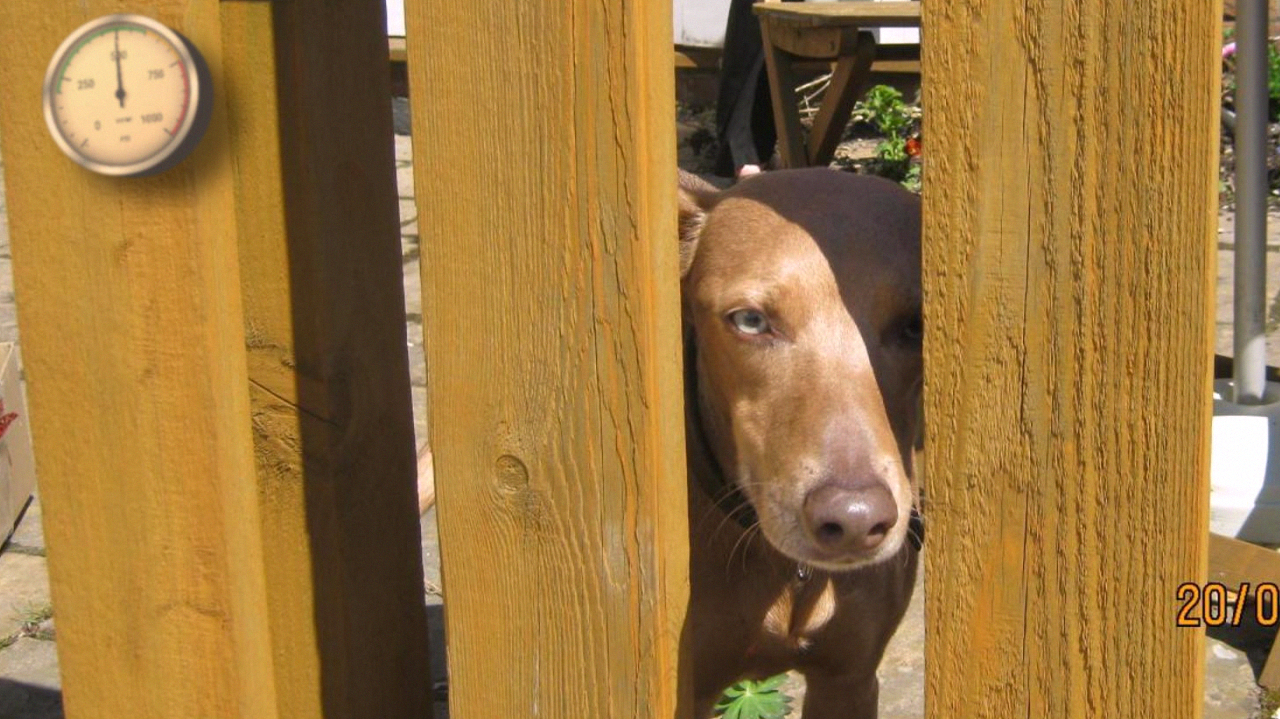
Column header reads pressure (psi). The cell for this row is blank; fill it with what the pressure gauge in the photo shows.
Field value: 500 psi
